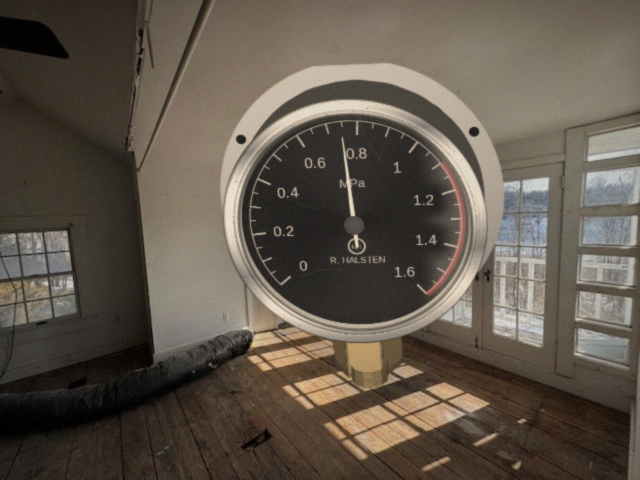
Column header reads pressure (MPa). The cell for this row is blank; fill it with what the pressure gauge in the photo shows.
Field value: 0.75 MPa
